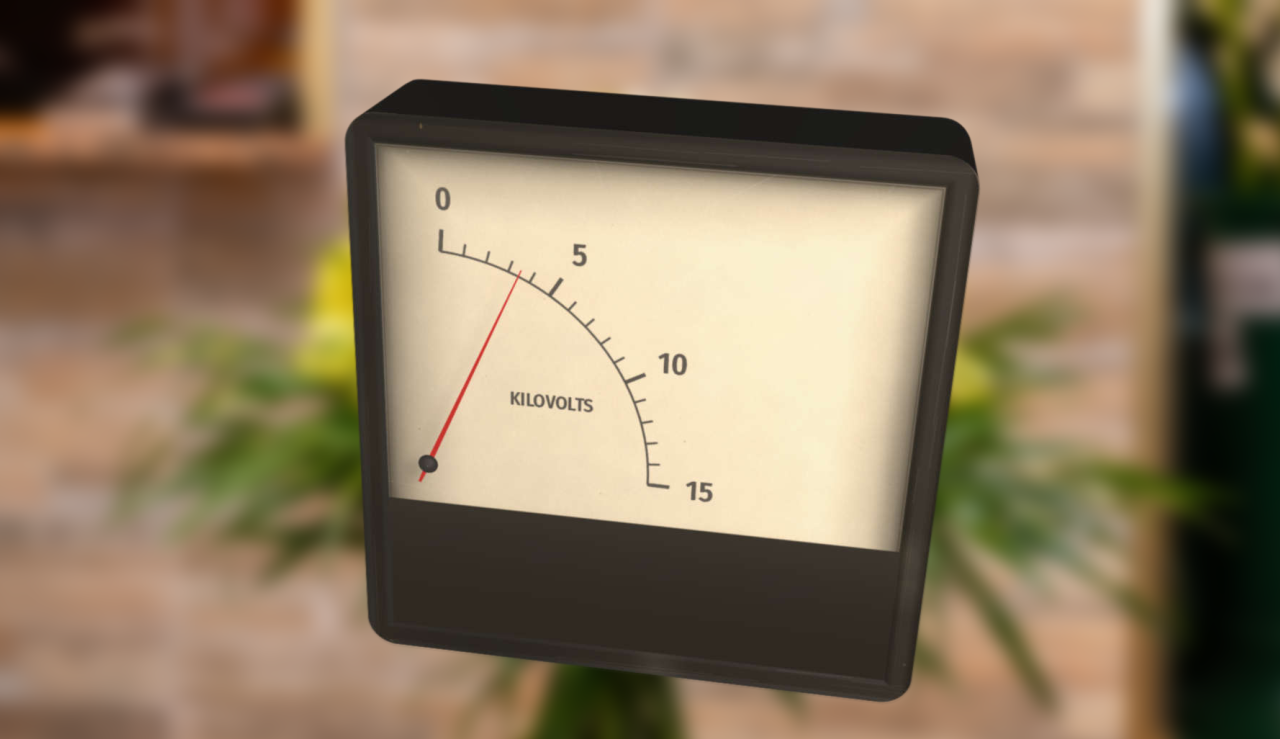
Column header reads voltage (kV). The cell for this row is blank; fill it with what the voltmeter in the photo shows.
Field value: 3.5 kV
